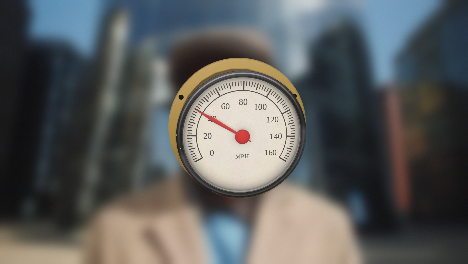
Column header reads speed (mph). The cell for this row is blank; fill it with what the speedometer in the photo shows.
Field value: 40 mph
